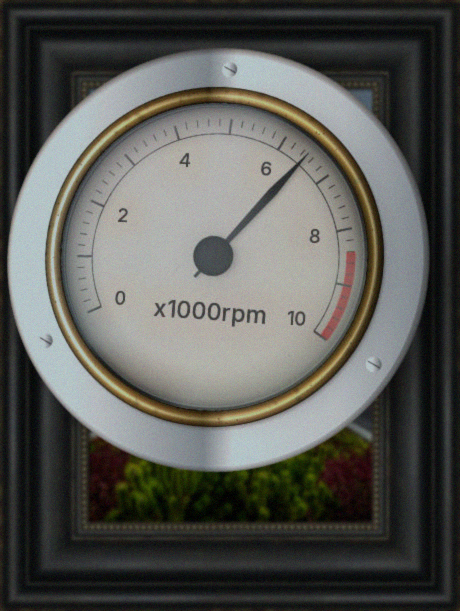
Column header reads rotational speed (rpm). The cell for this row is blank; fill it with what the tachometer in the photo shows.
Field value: 6500 rpm
